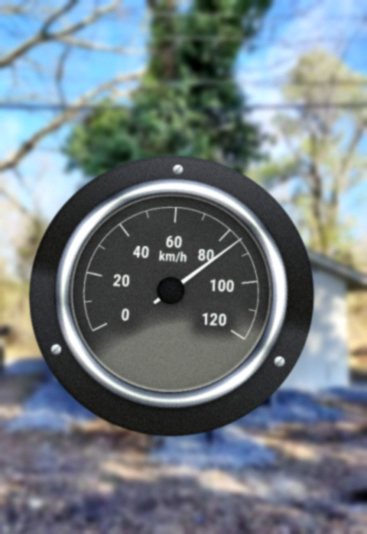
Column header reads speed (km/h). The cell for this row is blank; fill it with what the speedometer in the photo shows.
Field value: 85 km/h
